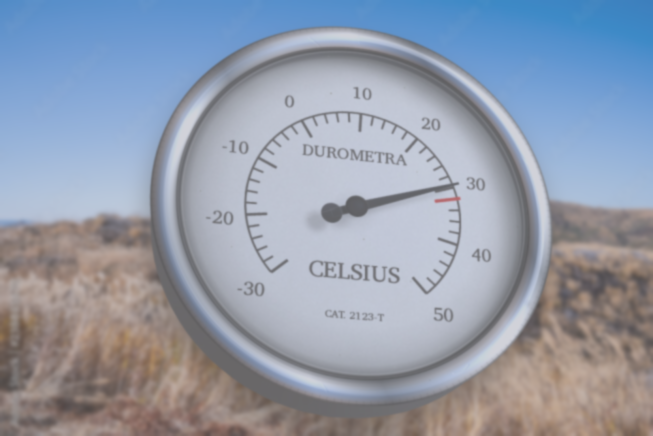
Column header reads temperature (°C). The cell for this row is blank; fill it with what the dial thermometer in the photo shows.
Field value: 30 °C
